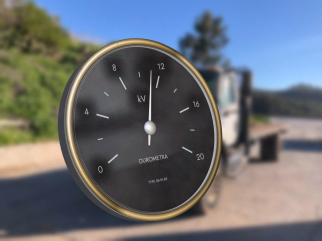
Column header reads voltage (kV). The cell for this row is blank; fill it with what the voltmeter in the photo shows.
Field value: 11 kV
